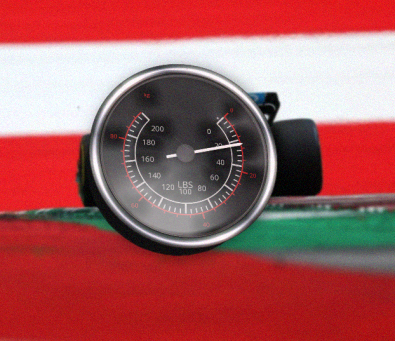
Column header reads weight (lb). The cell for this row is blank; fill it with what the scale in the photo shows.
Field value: 24 lb
